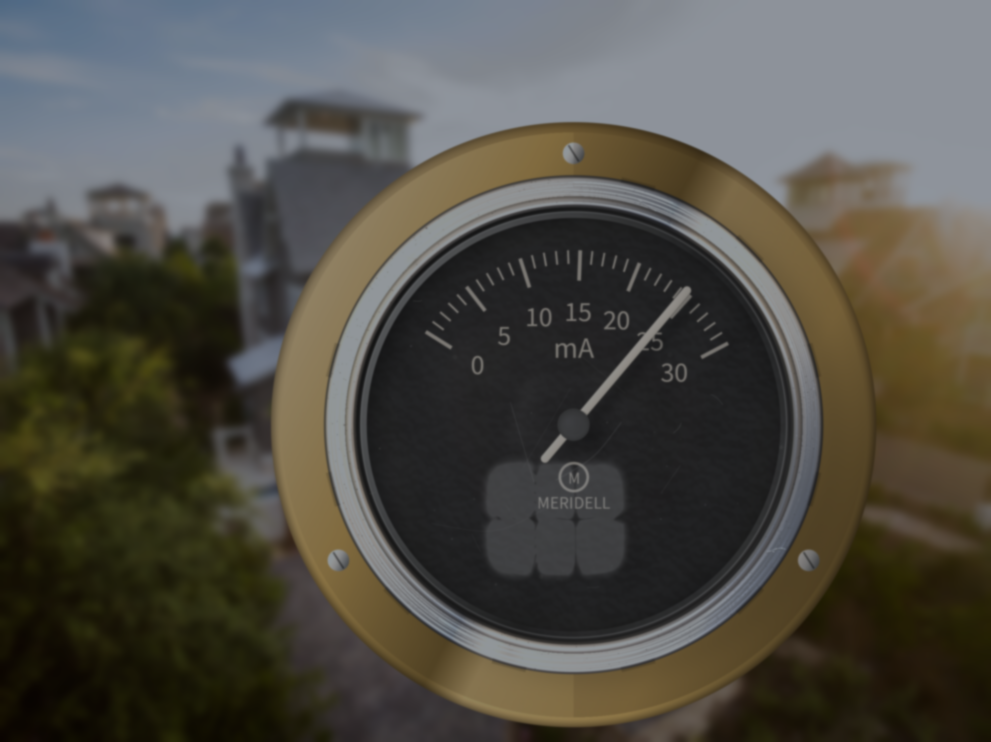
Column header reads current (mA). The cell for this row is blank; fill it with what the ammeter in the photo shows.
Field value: 24.5 mA
